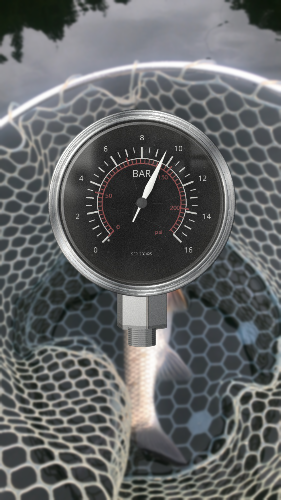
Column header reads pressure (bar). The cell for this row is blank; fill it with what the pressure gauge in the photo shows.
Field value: 9.5 bar
